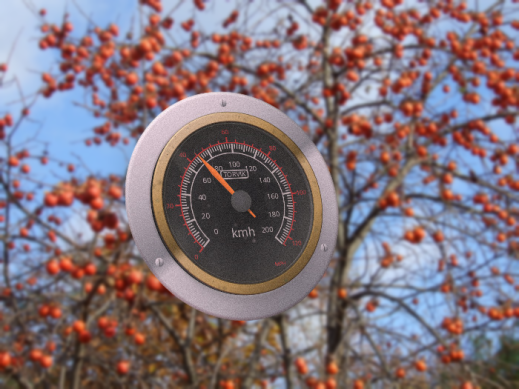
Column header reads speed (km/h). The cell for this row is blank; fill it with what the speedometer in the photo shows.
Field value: 70 km/h
